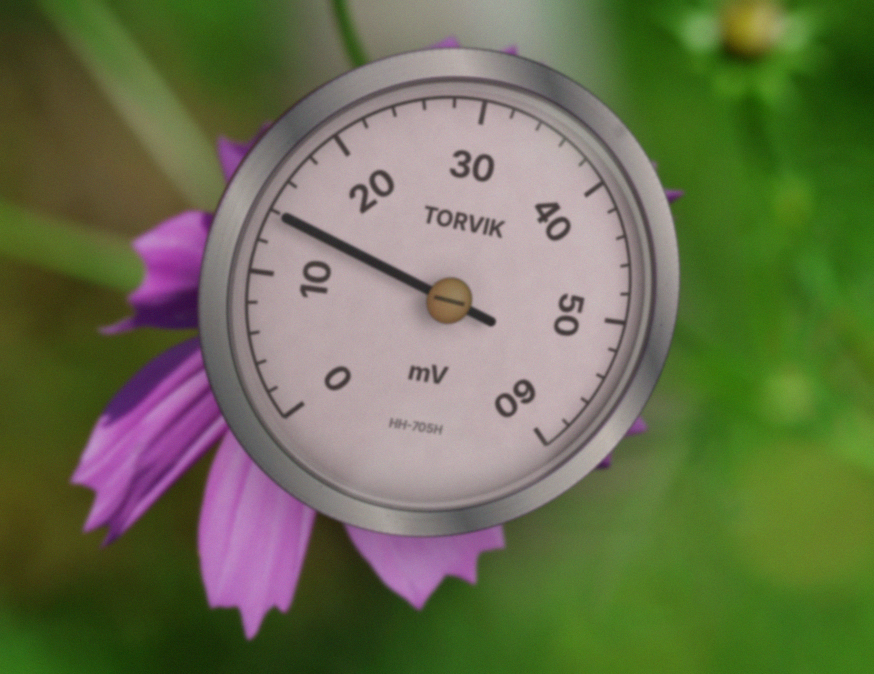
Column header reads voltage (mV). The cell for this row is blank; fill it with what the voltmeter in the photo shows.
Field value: 14 mV
